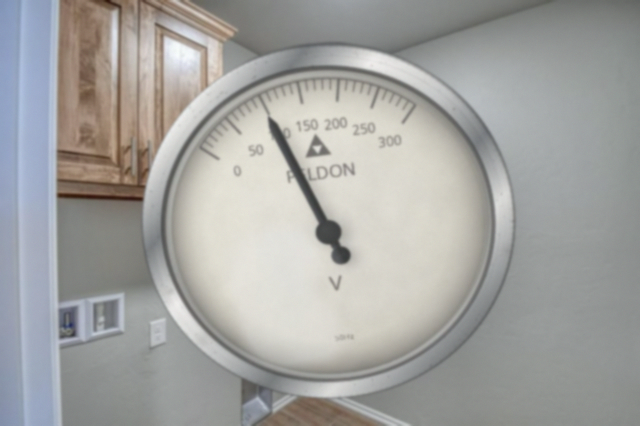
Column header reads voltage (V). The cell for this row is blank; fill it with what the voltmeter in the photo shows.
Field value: 100 V
